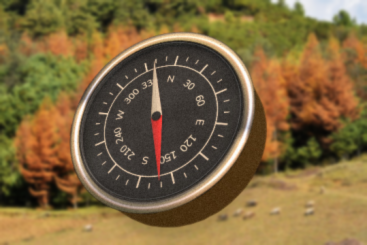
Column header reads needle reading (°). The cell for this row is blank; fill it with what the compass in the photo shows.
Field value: 160 °
